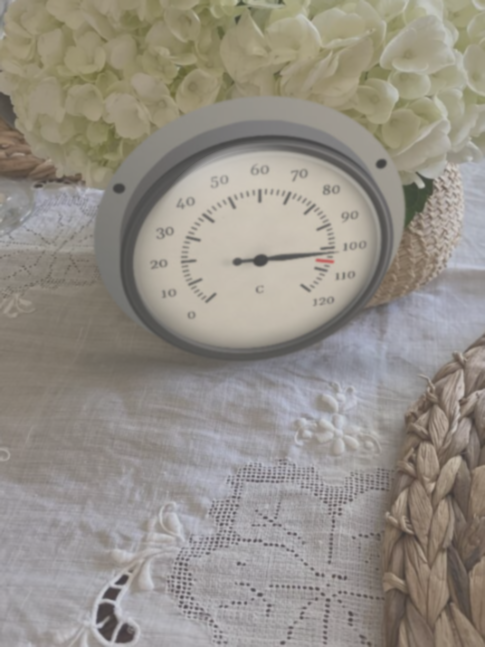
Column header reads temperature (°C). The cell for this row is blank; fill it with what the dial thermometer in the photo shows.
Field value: 100 °C
